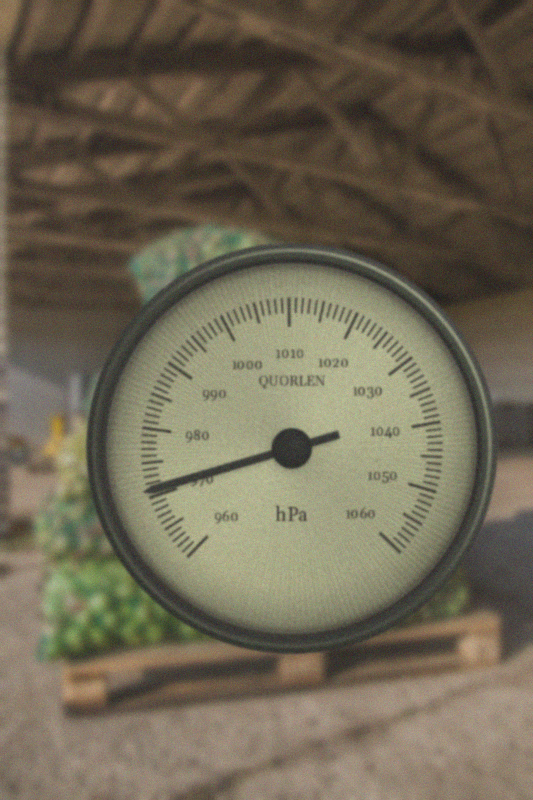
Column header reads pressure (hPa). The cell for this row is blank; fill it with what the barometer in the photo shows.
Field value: 971 hPa
